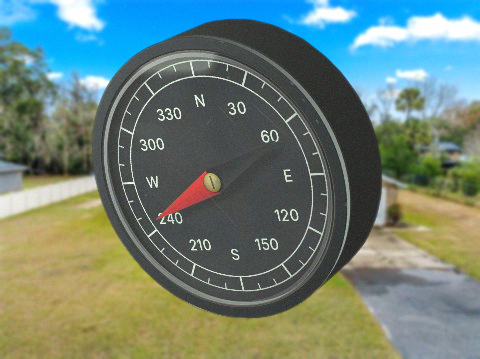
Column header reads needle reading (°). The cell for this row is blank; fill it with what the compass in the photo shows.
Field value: 245 °
